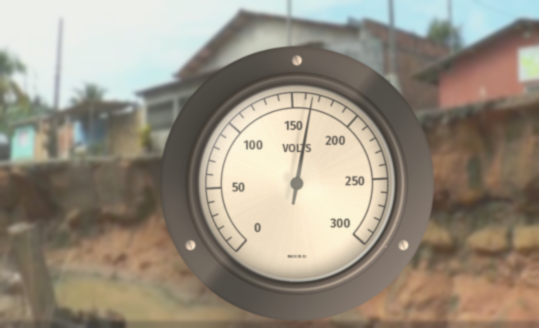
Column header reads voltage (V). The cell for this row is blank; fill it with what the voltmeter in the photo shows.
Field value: 165 V
